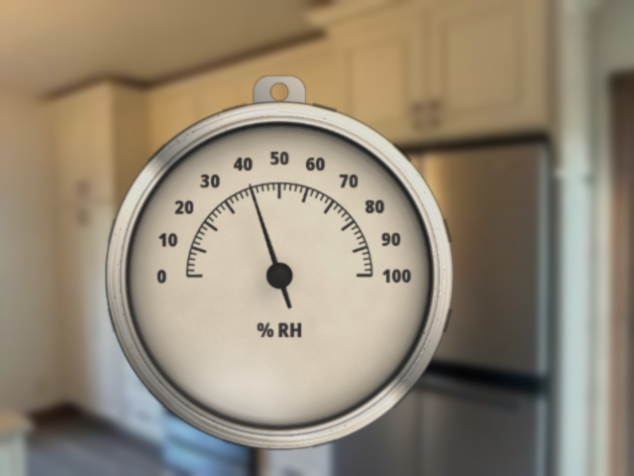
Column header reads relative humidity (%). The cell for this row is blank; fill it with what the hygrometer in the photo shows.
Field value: 40 %
